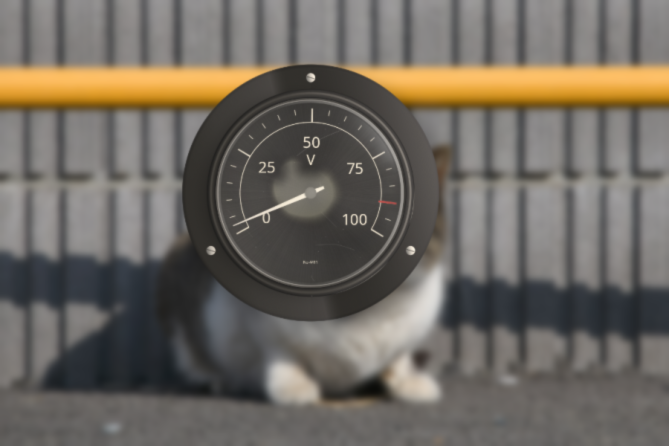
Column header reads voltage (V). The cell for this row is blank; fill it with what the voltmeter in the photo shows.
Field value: 2.5 V
